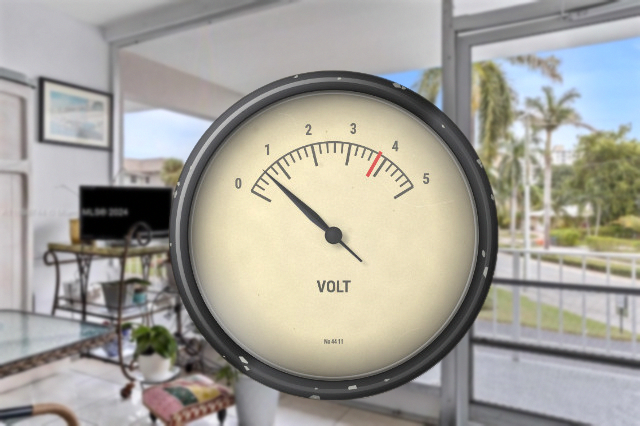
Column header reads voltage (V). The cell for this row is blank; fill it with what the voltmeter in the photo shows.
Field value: 0.6 V
